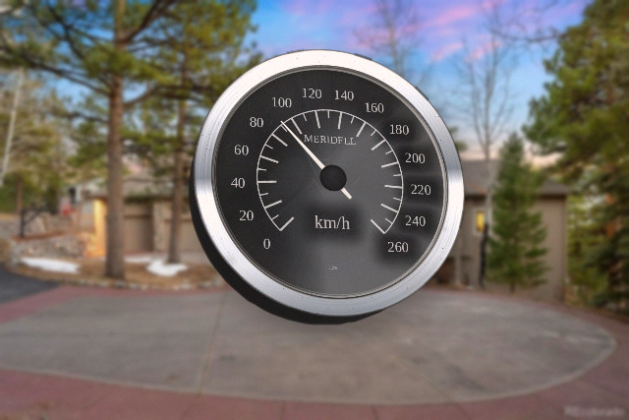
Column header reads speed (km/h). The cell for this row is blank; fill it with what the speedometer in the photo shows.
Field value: 90 km/h
